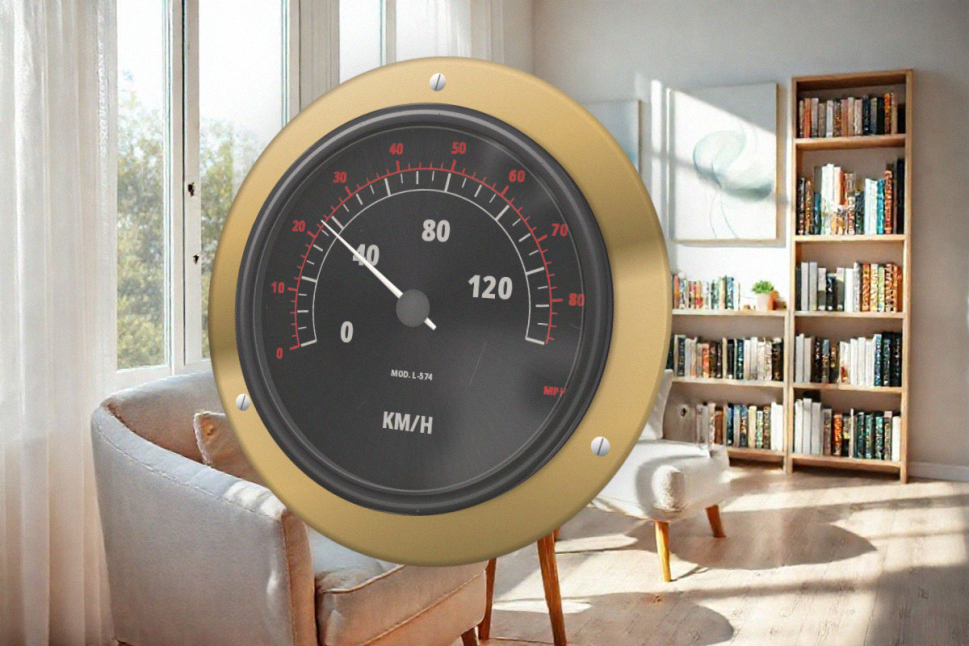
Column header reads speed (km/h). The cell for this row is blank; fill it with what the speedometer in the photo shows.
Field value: 37.5 km/h
